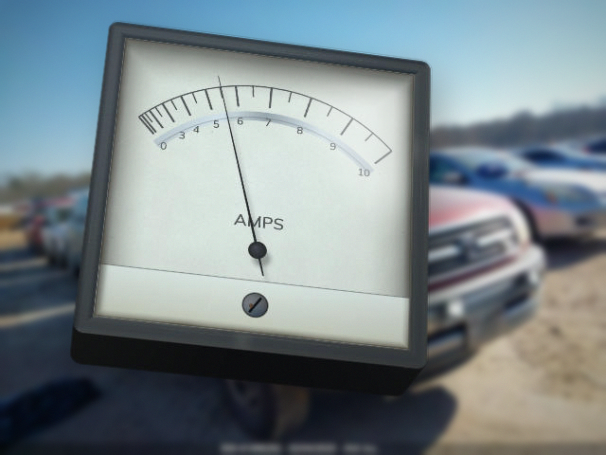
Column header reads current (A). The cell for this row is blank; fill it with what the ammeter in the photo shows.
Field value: 5.5 A
